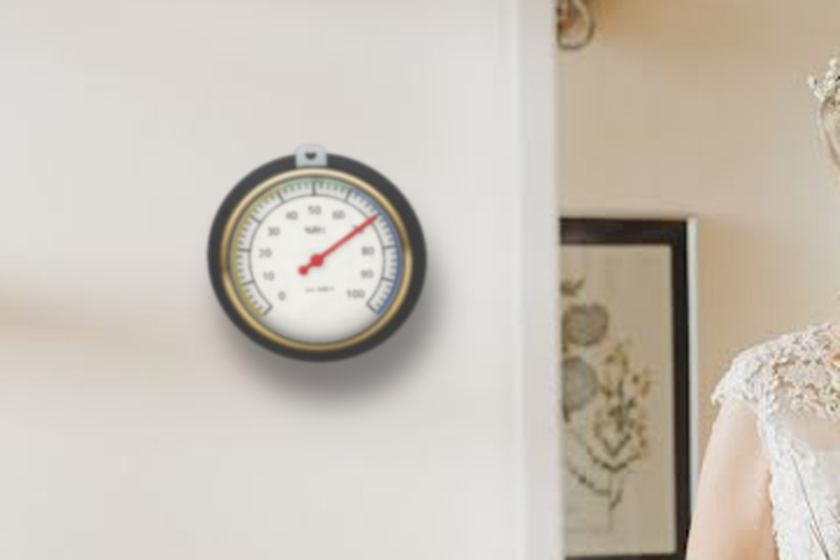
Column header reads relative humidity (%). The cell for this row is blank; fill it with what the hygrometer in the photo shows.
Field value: 70 %
